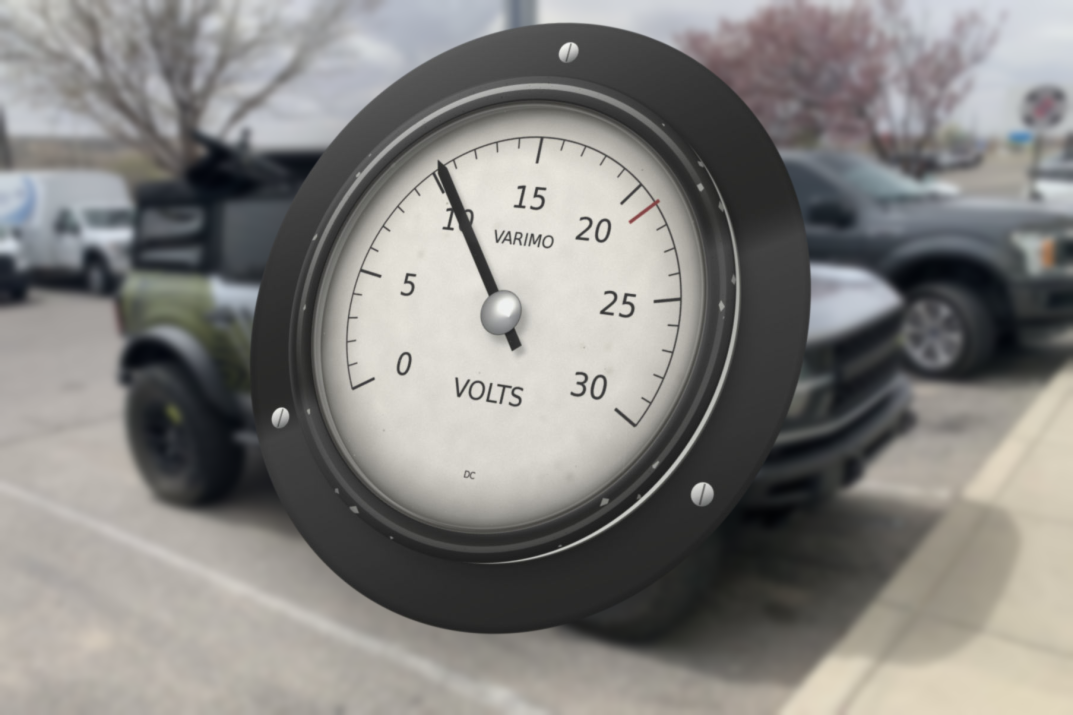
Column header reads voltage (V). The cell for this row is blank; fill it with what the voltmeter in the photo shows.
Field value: 10.5 V
